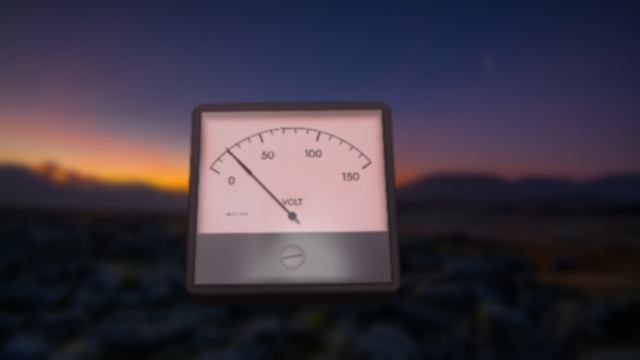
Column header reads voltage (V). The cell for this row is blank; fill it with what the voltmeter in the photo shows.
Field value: 20 V
